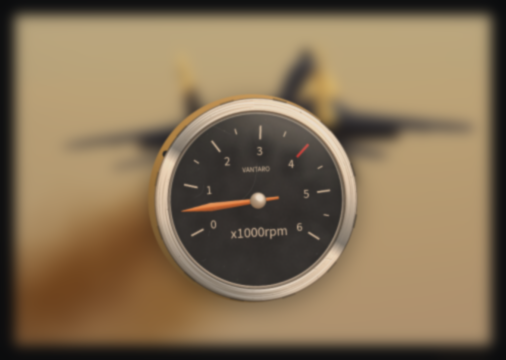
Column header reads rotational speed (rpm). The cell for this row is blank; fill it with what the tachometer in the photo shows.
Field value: 500 rpm
